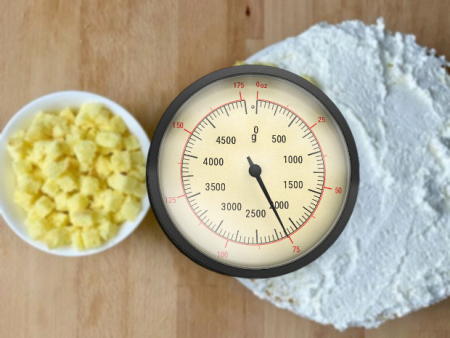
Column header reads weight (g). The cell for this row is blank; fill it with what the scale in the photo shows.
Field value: 2150 g
